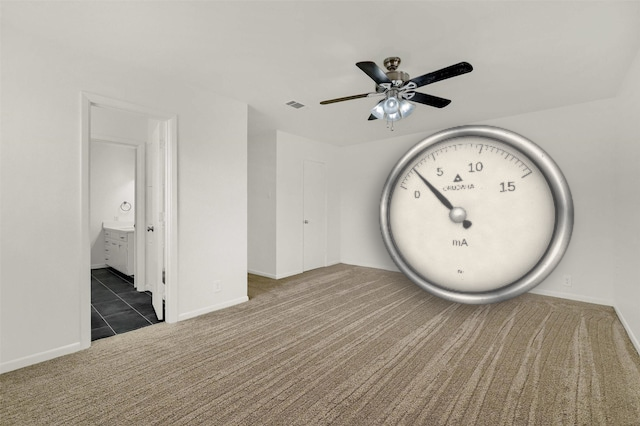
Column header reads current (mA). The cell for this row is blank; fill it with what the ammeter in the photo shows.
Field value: 2.5 mA
